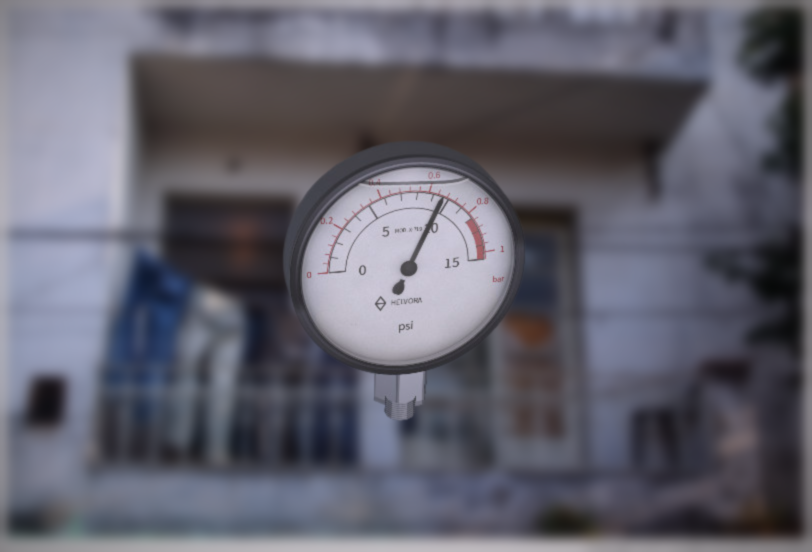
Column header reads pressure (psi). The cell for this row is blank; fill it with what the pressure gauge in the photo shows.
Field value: 9.5 psi
